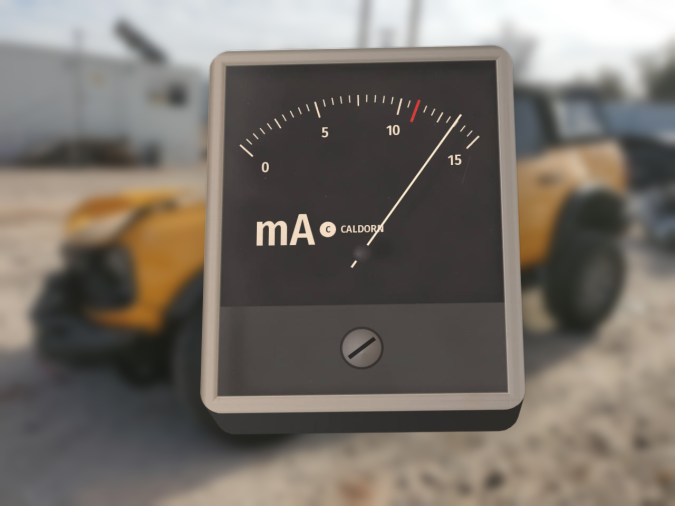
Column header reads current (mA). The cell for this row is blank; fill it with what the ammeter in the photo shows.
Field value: 13.5 mA
